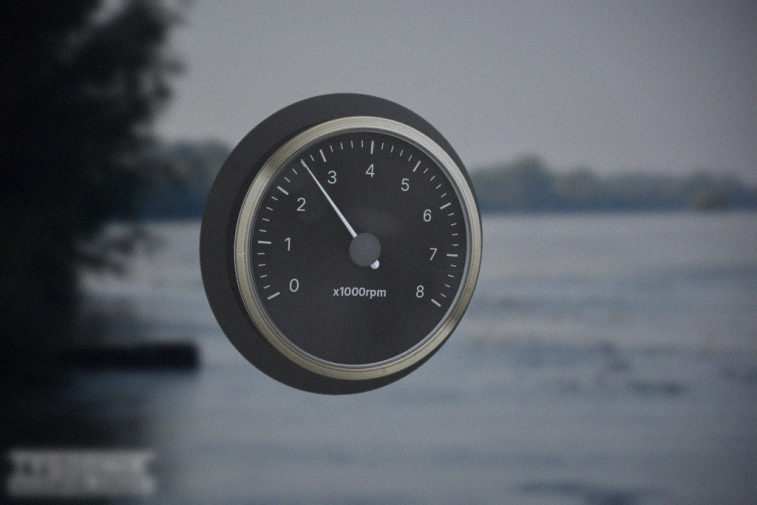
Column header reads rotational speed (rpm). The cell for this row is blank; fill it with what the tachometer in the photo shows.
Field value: 2600 rpm
